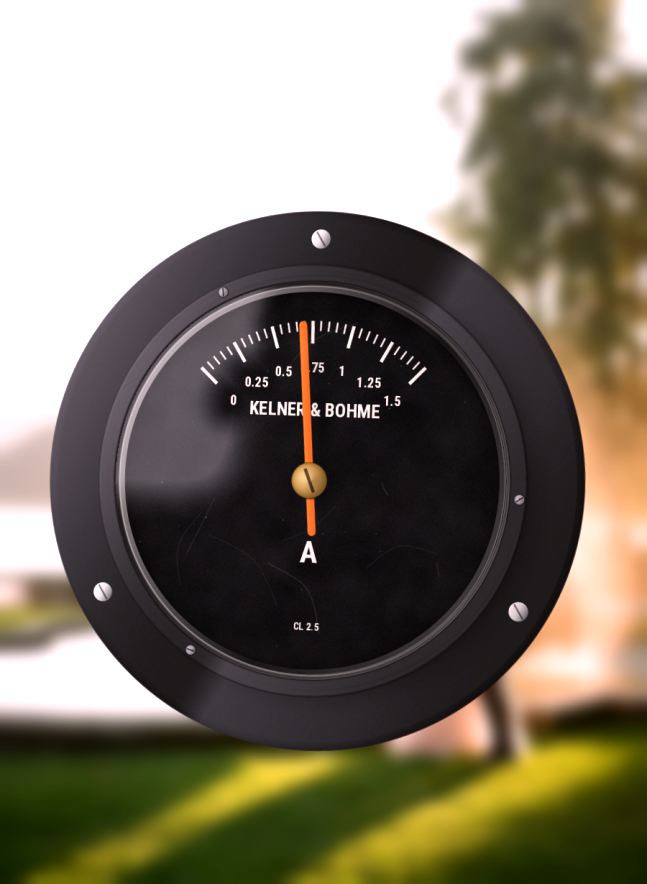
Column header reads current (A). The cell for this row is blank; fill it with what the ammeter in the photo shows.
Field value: 0.7 A
